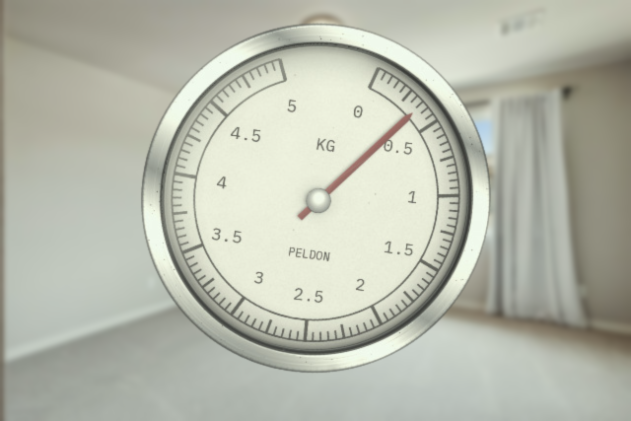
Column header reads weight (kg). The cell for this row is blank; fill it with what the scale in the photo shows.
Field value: 0.35 kg
